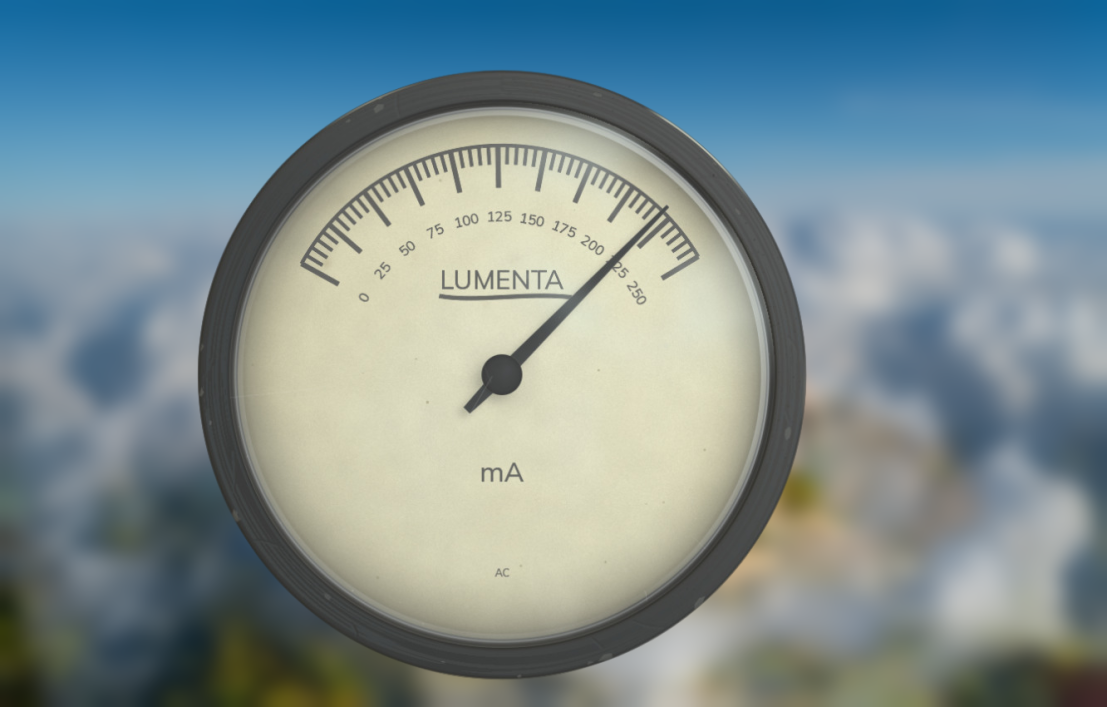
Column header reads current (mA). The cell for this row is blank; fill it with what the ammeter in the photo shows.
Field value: 220 mA
